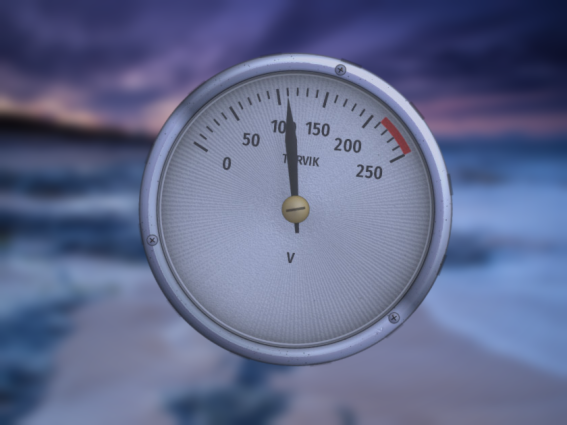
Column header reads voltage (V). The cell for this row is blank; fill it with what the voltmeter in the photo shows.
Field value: 110 V
